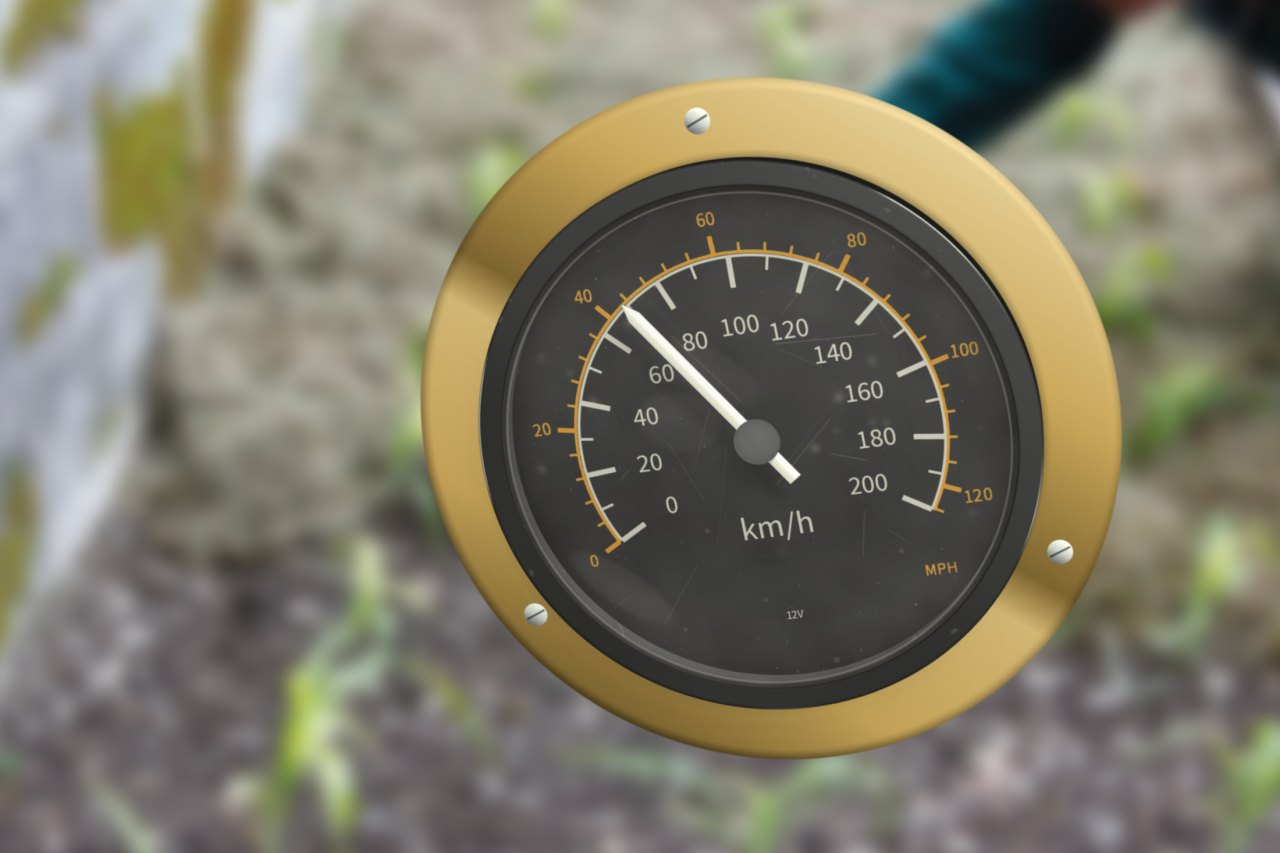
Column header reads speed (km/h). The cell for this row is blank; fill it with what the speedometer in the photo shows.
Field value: 70 km/h
